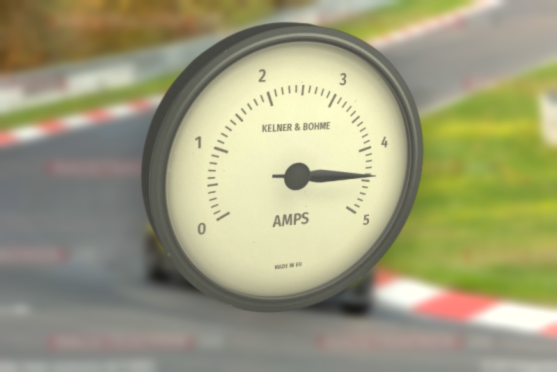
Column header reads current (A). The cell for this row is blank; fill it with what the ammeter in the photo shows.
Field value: 4.4 A
